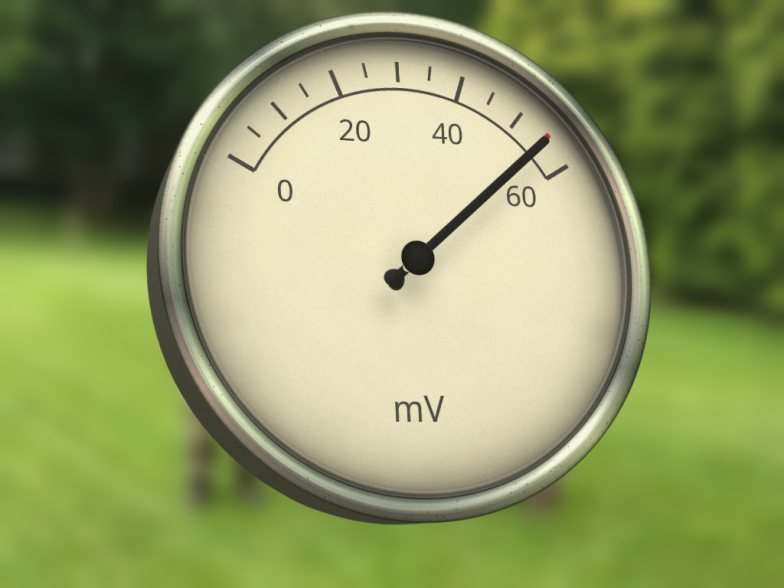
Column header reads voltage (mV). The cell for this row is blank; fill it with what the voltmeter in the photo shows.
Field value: 55 mV
